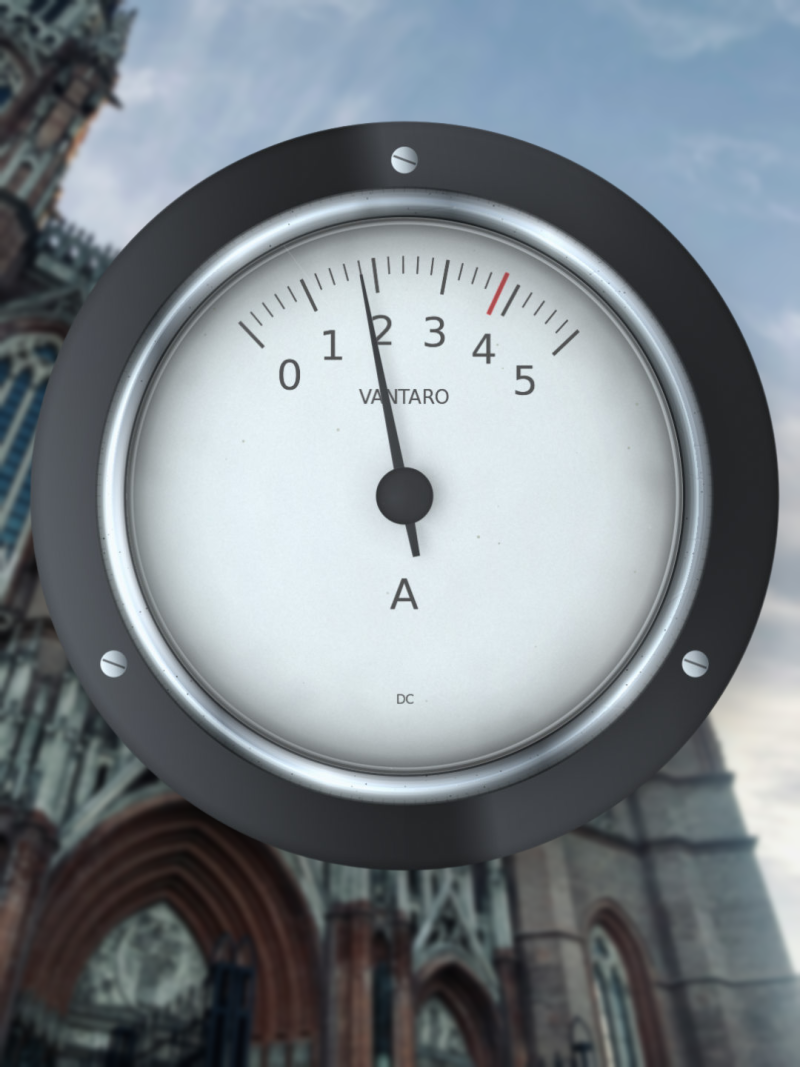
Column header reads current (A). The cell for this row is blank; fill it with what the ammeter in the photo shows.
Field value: 1.8 A
